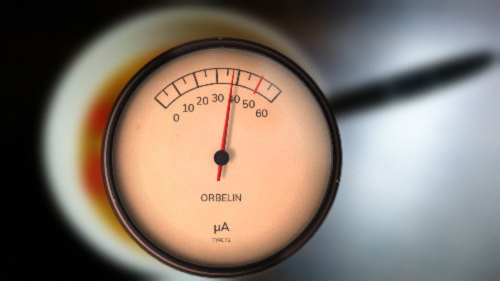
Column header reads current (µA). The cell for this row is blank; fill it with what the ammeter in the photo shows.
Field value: 37.5 µA
